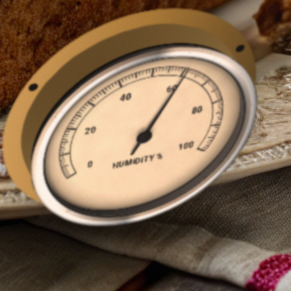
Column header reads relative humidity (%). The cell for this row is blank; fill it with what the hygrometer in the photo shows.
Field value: 60 %
